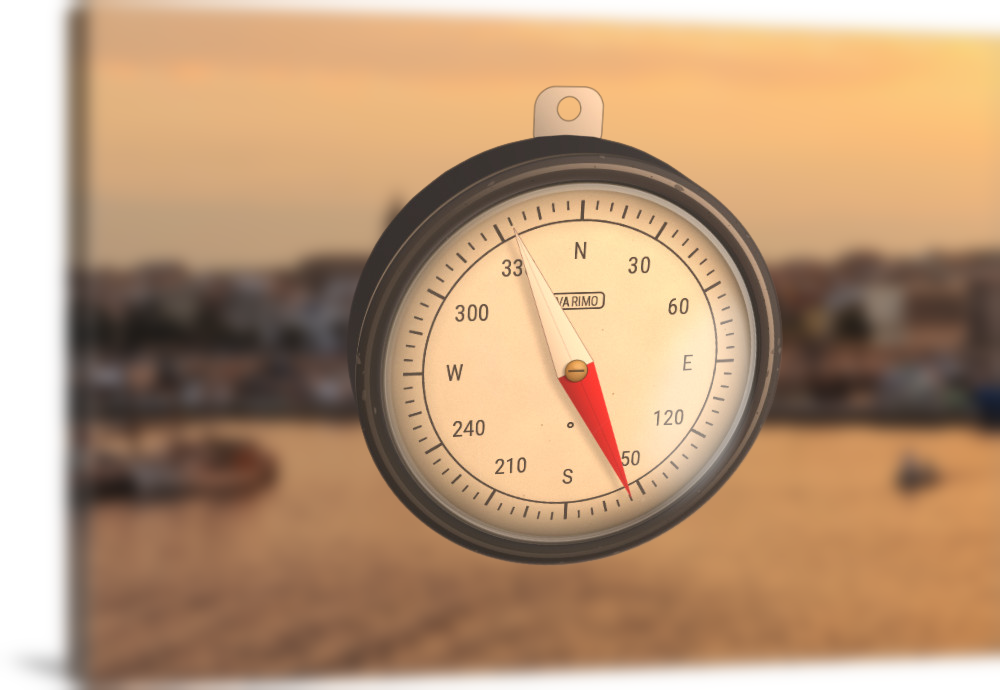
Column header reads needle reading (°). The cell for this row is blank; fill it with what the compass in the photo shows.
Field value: 155 °
